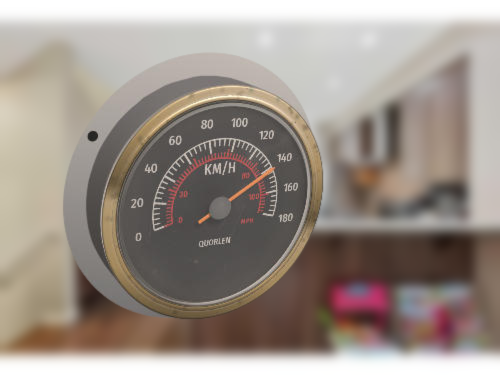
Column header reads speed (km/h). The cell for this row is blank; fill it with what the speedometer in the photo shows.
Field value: 140 km/h
